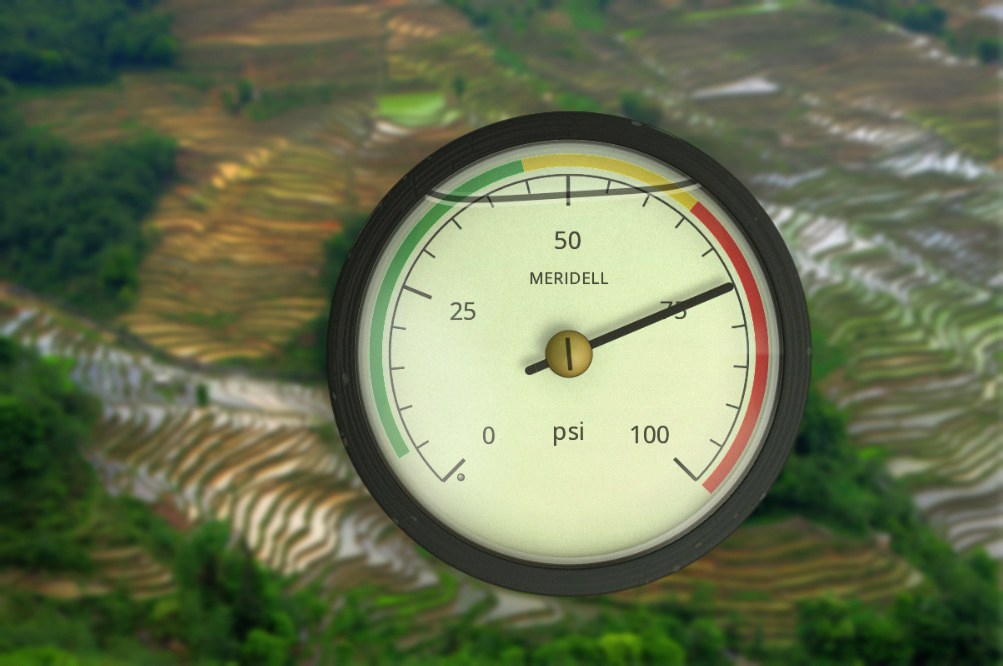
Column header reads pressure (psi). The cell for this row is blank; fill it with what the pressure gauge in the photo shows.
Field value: 75 psi
